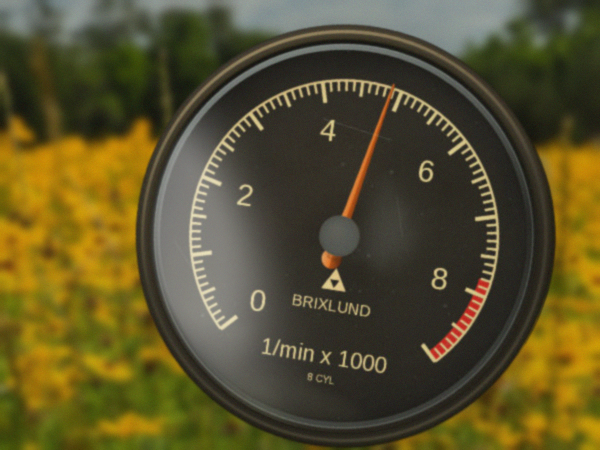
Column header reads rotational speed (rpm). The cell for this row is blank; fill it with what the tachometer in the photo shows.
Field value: 4900 rpm
